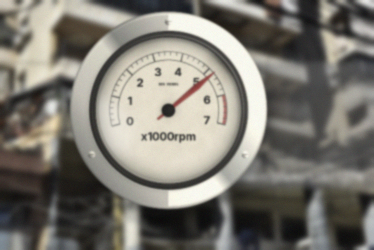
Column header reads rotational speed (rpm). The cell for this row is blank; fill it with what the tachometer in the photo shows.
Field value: 5200 rpm
